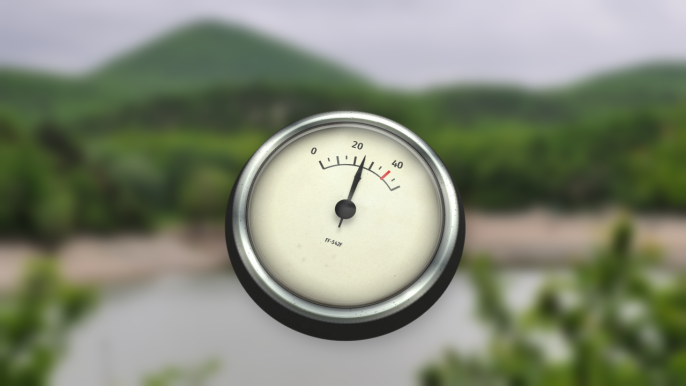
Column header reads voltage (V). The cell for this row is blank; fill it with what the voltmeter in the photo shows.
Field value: 25 V
